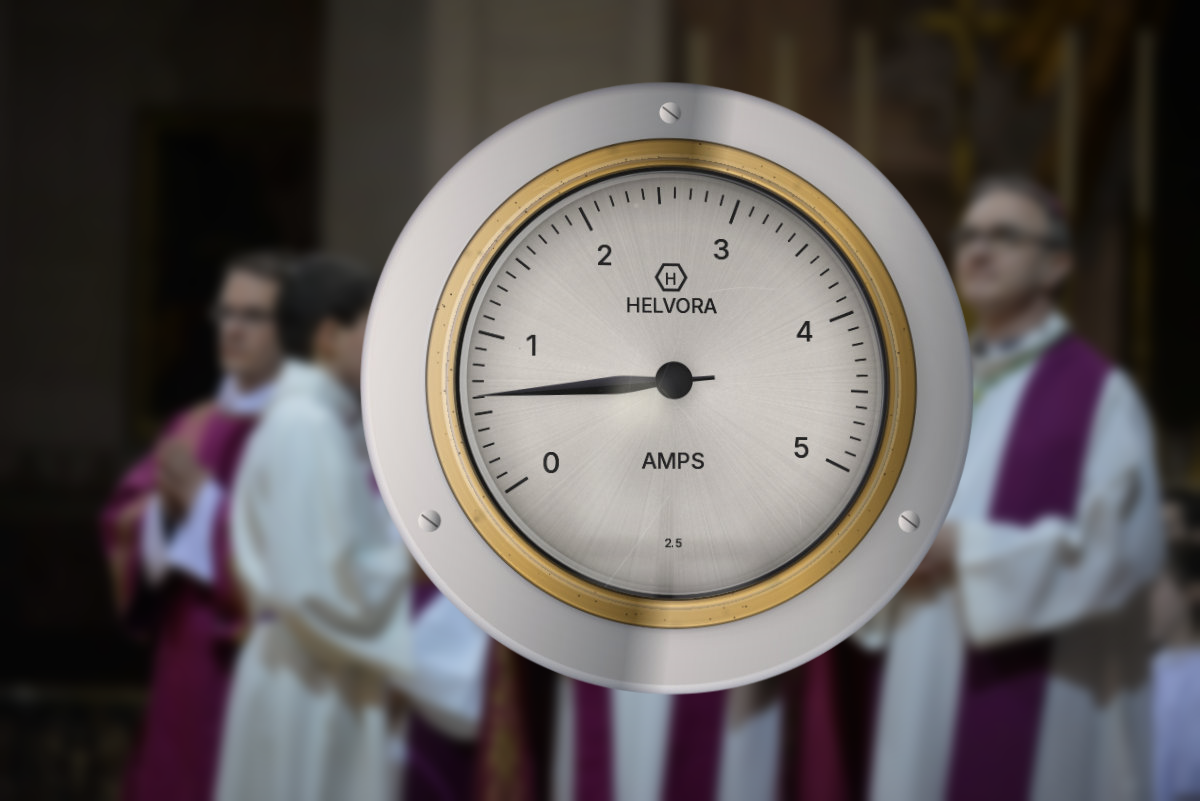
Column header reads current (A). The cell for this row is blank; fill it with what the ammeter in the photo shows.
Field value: 0.6 A
